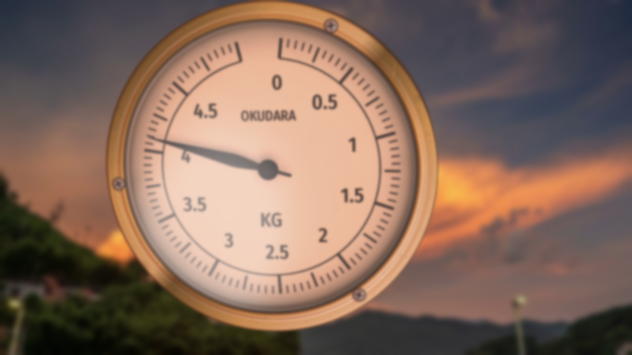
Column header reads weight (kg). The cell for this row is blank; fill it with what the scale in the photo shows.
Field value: 4.1 kg
